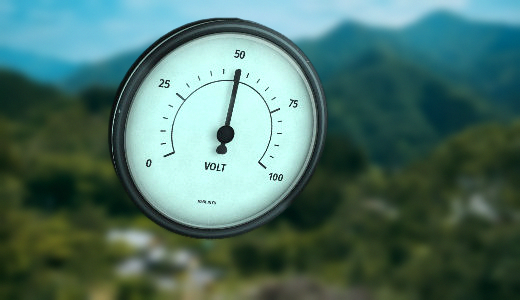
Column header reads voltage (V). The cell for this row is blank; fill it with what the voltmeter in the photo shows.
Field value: 50 V
